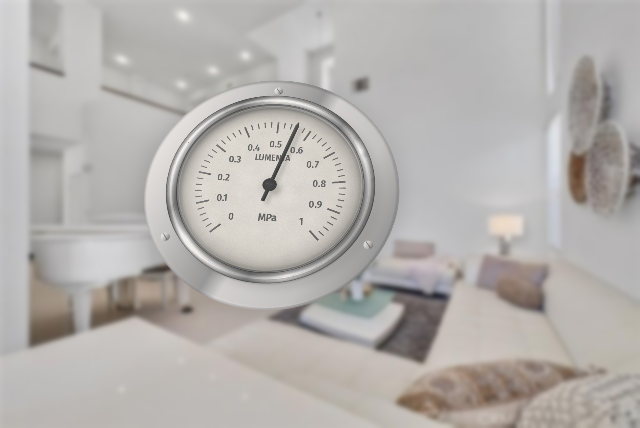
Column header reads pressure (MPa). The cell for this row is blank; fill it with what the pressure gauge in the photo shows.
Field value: 0.56 MPa
